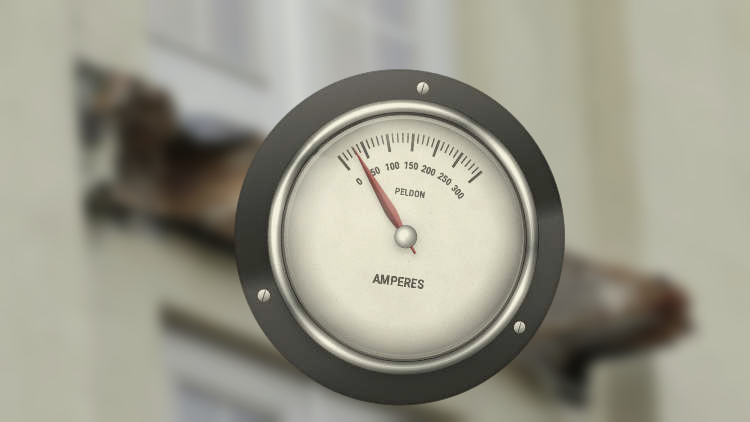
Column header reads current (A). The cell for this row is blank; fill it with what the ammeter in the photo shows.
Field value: 30 A
